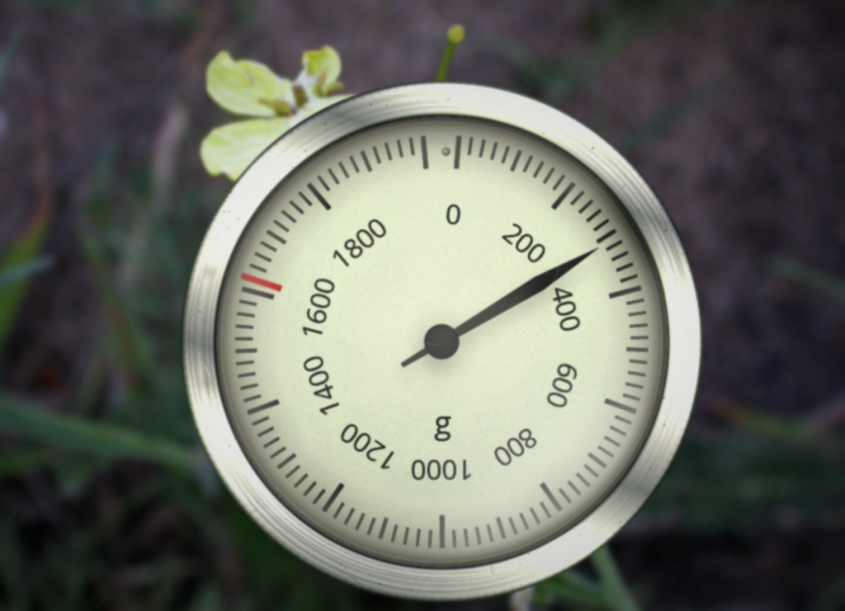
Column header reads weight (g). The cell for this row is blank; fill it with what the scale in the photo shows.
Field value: 310 g
